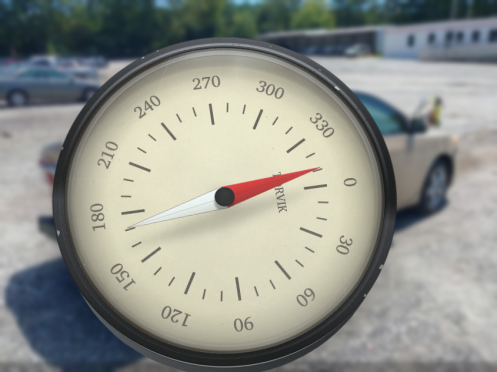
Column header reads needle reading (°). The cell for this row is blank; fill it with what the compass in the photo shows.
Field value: 350 °
